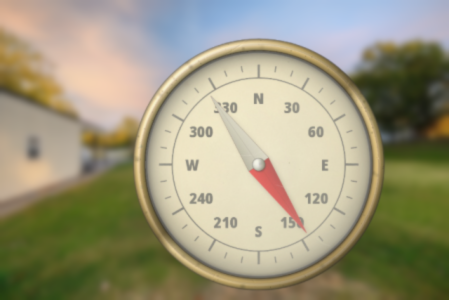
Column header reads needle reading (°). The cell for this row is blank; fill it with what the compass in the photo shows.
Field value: 145 °
